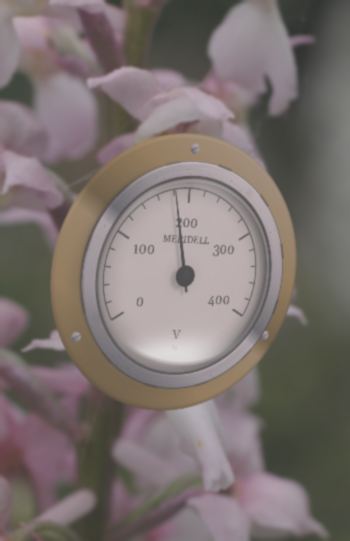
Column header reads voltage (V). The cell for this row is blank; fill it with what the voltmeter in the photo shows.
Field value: 180 V
